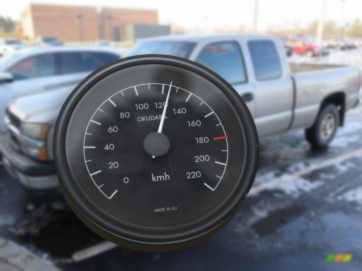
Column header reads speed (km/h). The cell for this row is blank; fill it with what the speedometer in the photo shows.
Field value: 125 km/h
